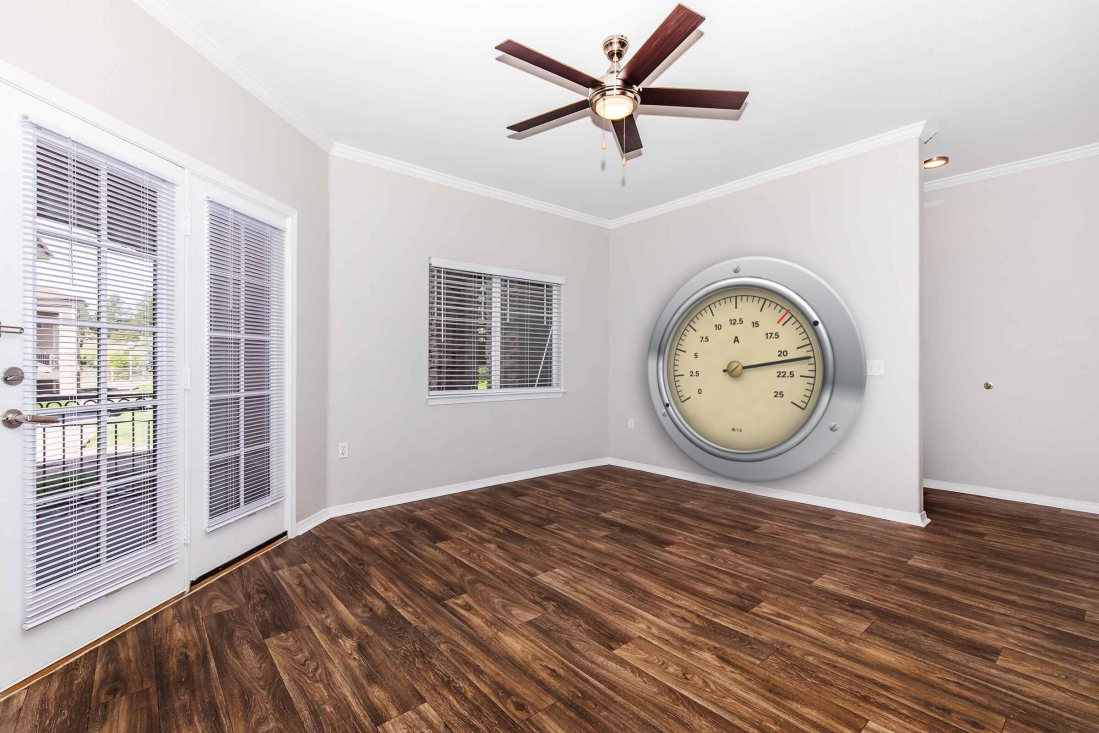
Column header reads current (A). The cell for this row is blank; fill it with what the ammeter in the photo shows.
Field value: 21 A
